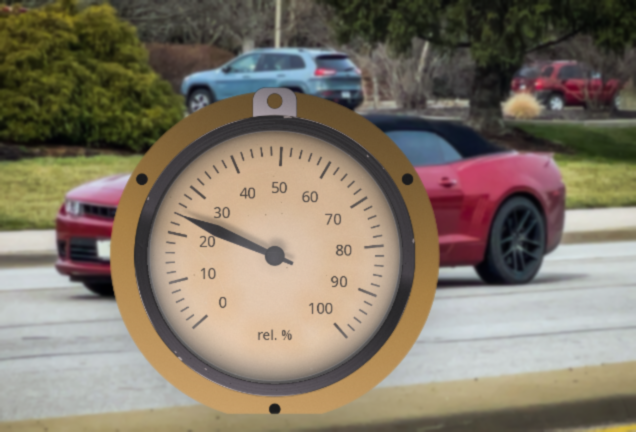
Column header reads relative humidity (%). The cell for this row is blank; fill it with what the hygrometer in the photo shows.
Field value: 24 %
